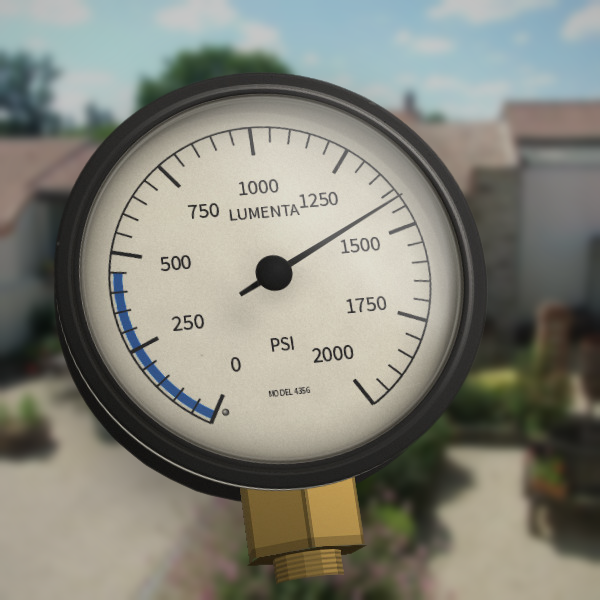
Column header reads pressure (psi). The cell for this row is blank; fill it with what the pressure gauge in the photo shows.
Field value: 1425 psi
